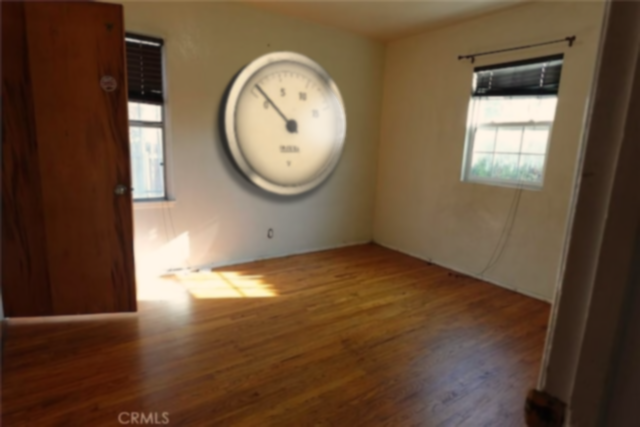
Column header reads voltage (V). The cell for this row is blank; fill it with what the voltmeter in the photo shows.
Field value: 1 V
